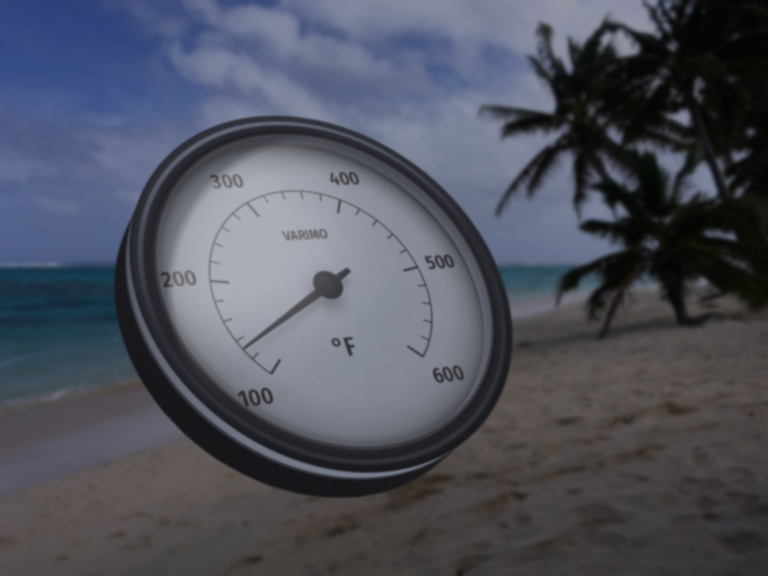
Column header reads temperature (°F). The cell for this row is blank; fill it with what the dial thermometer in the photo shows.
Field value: 130 °F
